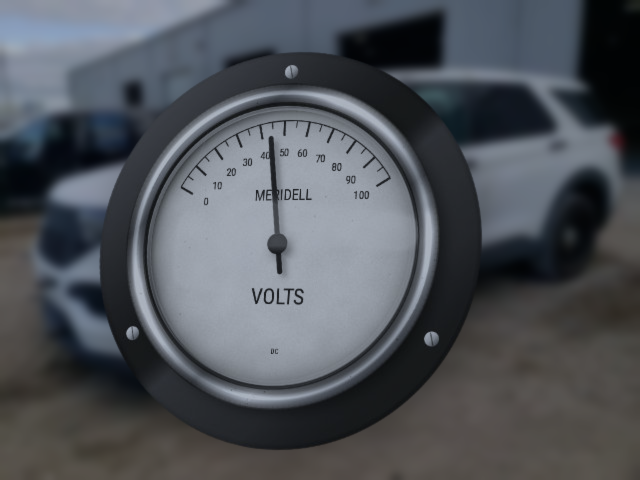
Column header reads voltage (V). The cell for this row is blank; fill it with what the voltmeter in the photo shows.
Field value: 45 V
